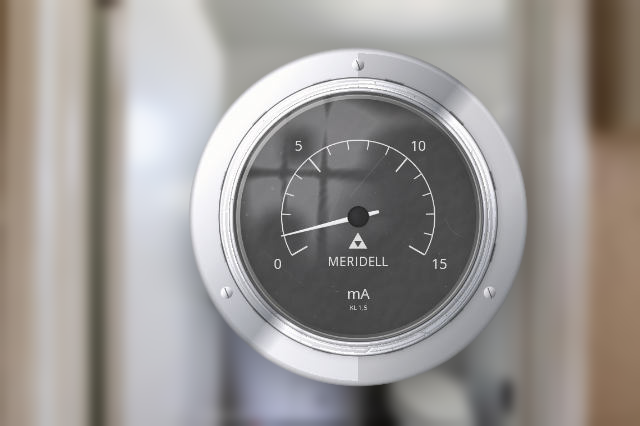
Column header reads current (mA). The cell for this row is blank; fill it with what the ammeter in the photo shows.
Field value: 1 mA
